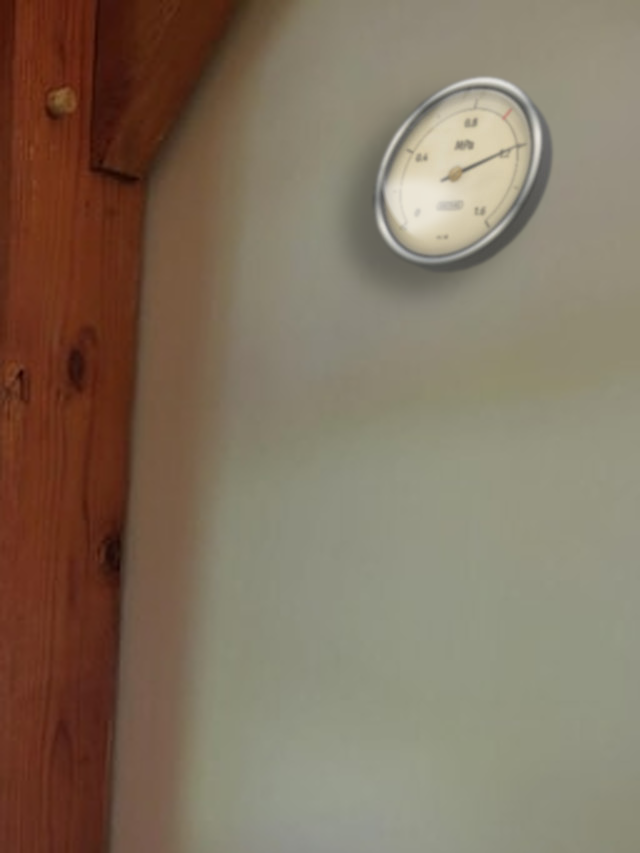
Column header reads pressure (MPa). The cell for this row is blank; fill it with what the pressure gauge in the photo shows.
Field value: 1.2 MPa
